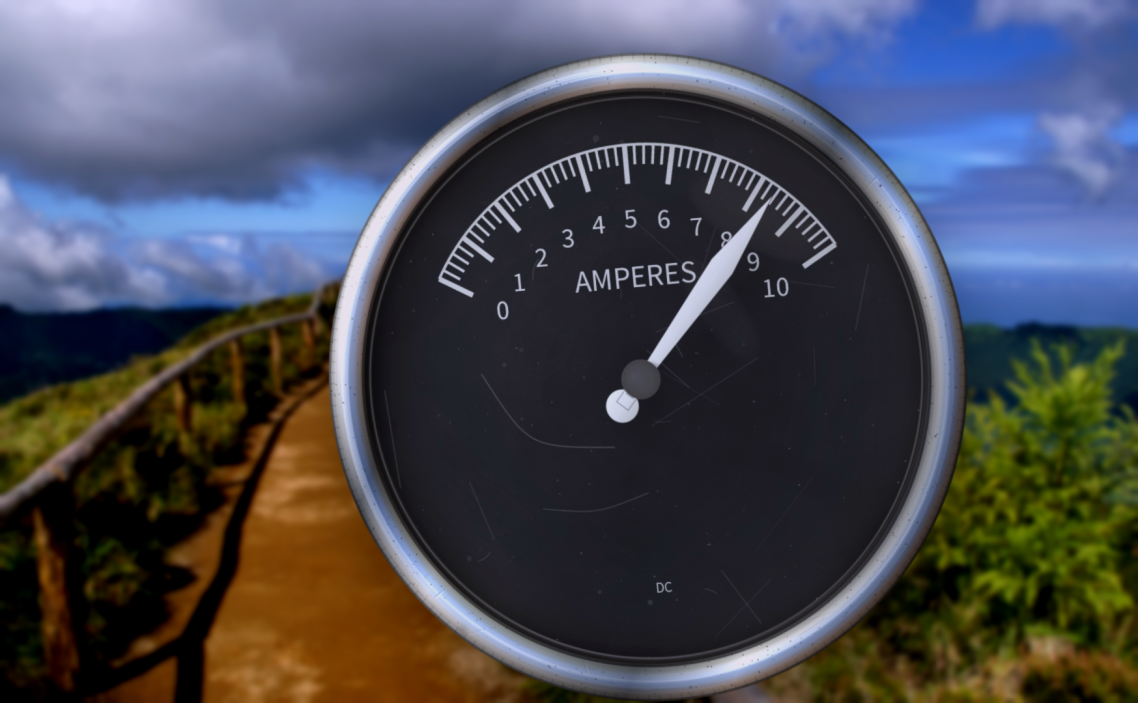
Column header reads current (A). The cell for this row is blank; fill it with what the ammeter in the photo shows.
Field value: 8.4 A
